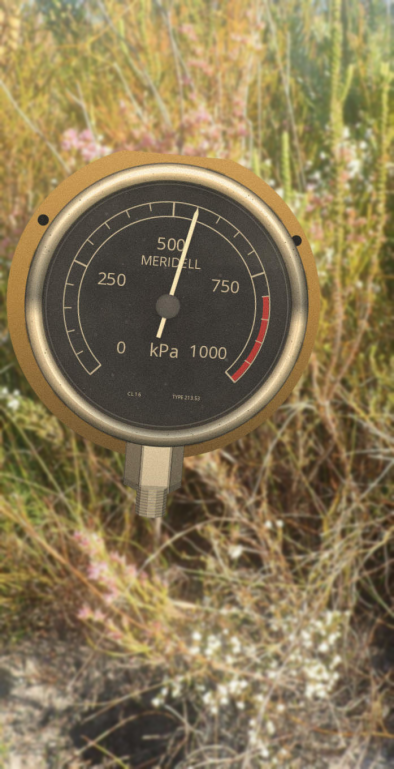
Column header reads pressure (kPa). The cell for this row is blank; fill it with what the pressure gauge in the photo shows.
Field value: 550 kPa
